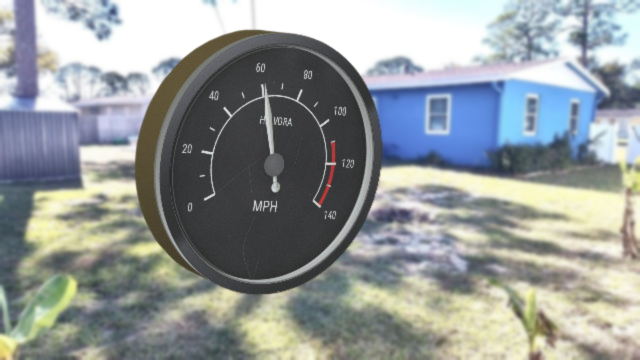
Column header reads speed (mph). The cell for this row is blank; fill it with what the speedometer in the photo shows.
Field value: 60 mph
